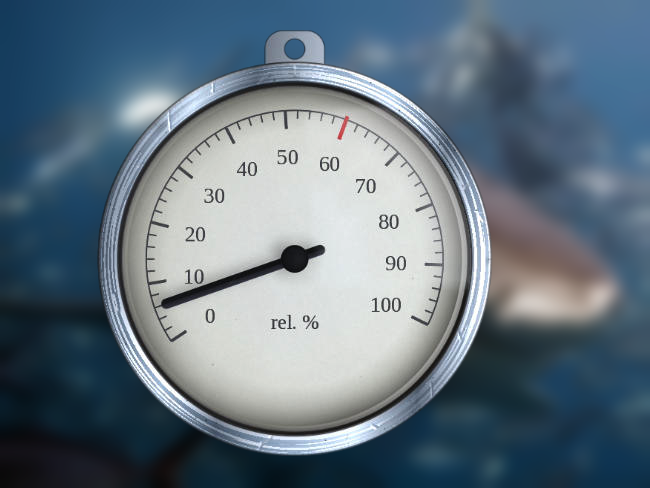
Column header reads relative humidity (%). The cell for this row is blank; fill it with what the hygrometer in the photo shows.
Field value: 6 %
